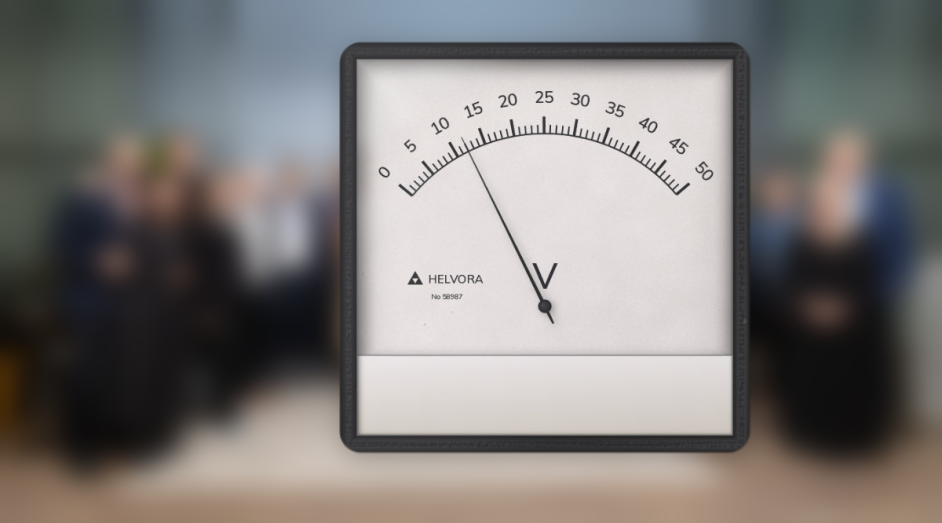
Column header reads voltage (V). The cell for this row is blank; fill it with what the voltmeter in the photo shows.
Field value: 12 V
